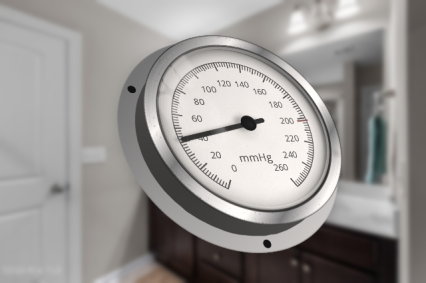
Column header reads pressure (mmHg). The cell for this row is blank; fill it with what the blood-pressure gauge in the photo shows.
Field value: 40 mmHg
